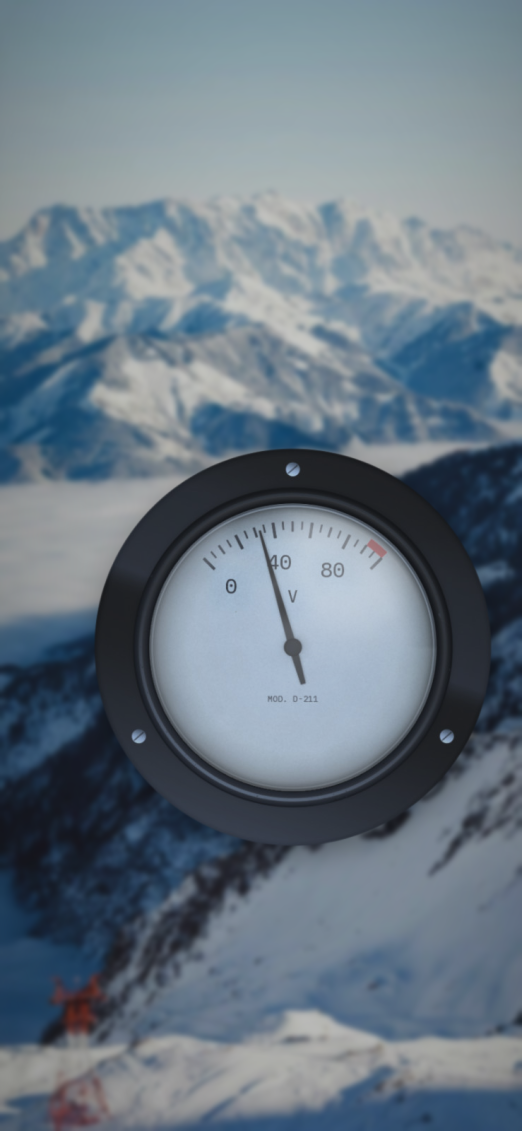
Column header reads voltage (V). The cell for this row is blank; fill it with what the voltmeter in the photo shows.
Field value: 32.5 V
